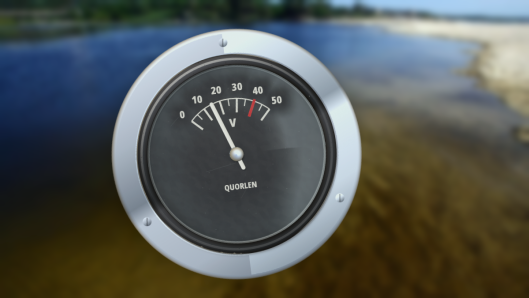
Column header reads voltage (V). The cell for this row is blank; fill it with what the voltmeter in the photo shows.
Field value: 15 V
